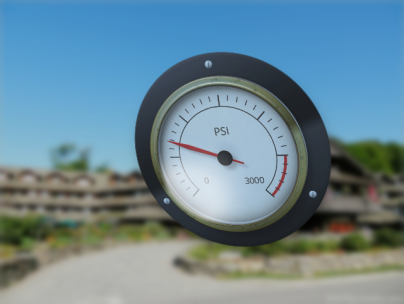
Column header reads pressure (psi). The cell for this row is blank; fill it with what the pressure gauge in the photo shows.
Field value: 700 psi
